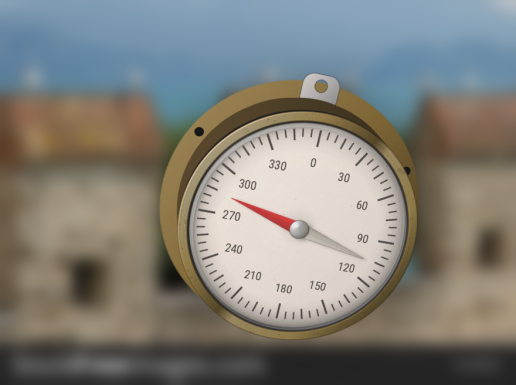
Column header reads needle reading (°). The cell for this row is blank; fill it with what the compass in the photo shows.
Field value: 285 °
